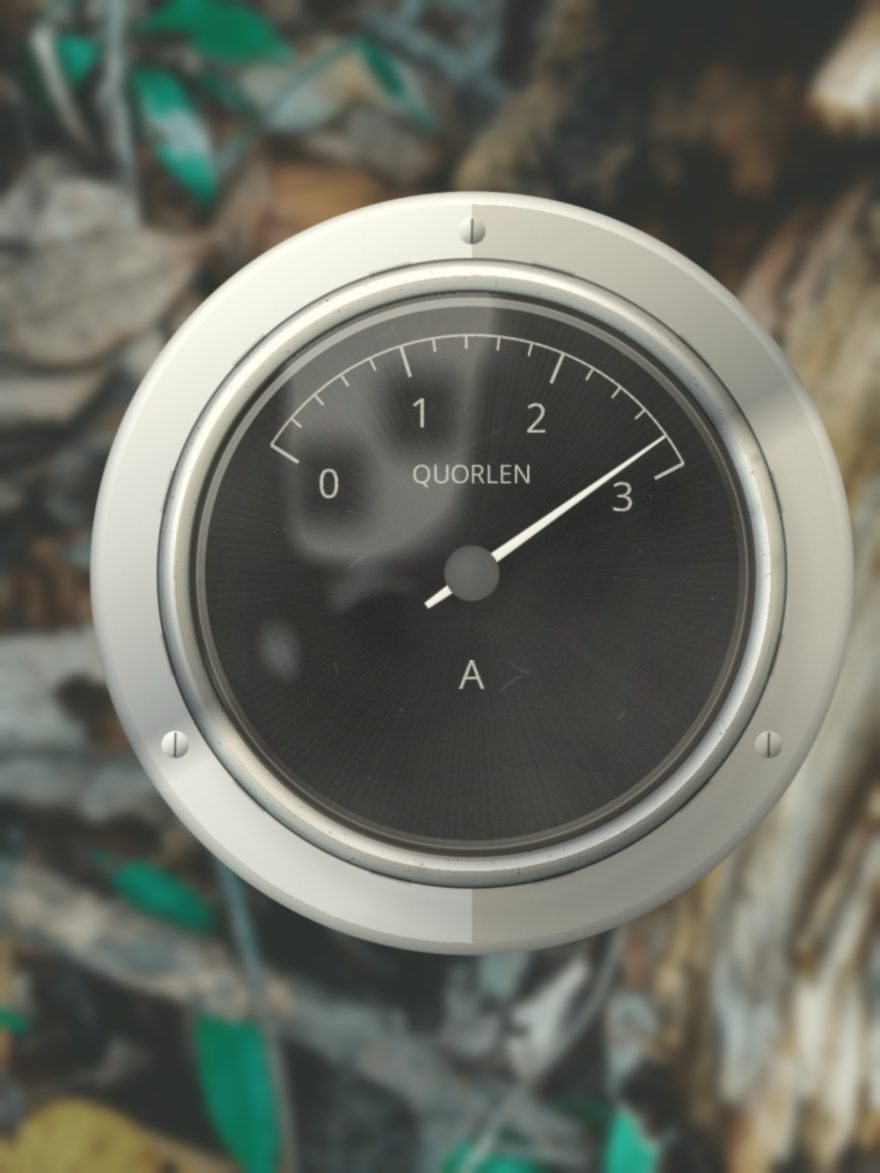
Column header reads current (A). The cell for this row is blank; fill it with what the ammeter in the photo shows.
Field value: 2.8 A
